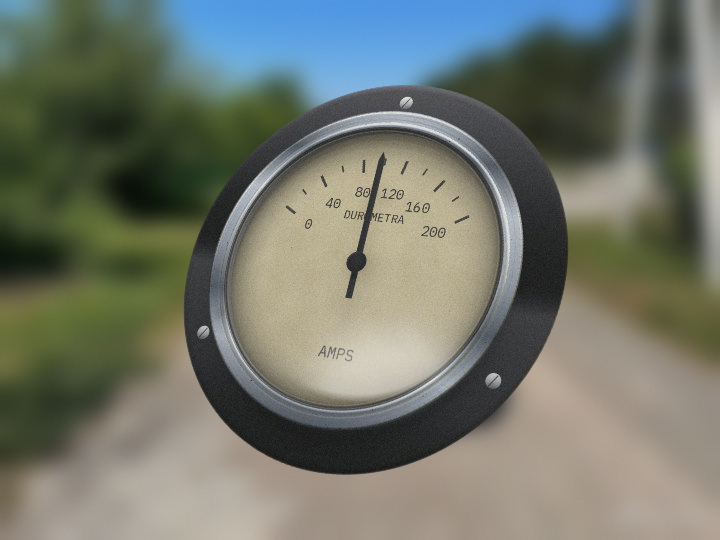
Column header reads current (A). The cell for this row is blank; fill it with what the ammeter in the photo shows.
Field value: 100 A
